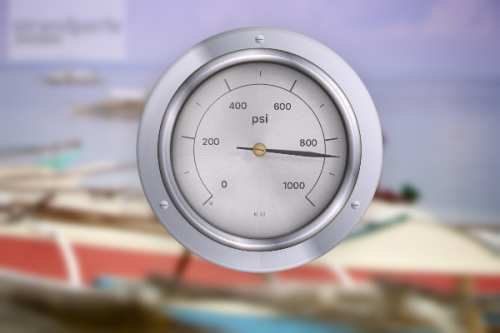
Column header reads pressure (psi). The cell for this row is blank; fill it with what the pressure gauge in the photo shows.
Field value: 850 psi
